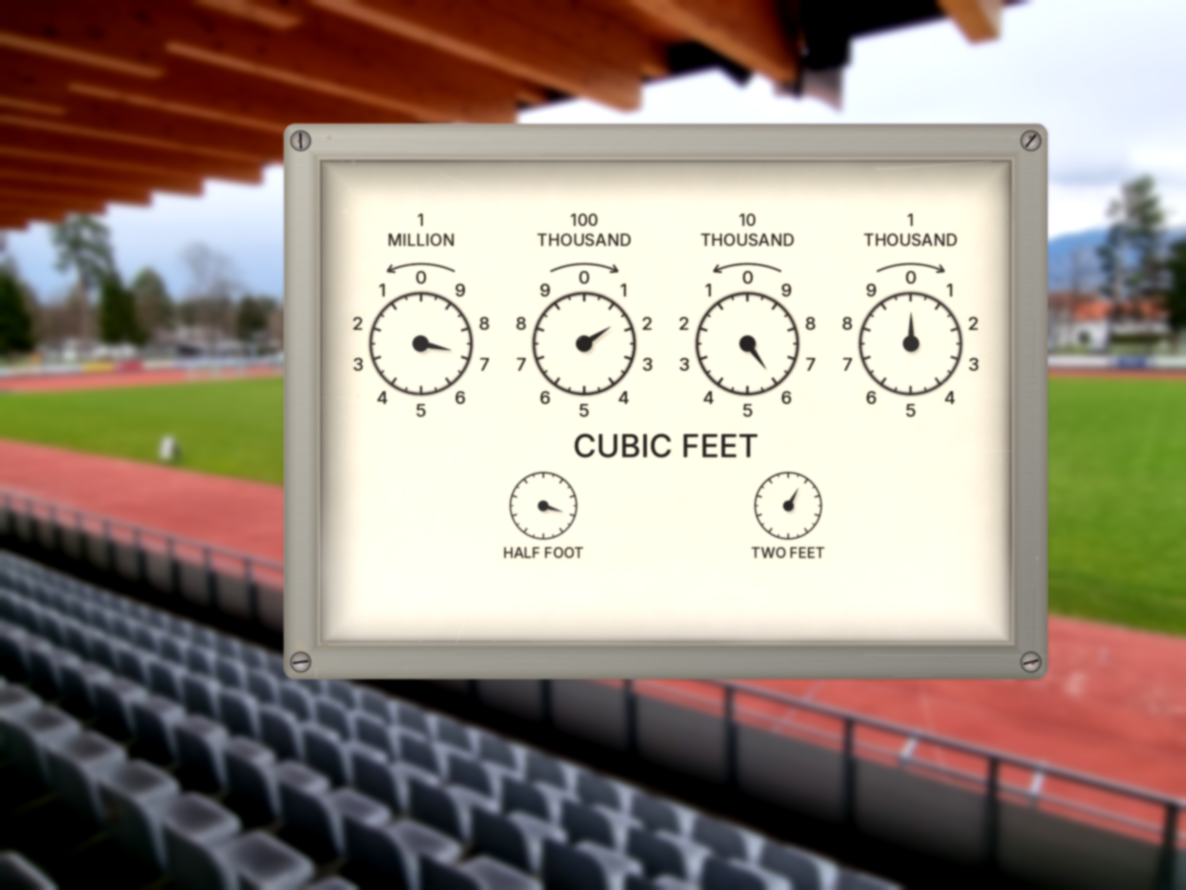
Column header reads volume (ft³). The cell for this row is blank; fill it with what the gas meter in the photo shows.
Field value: 716000 ft³
